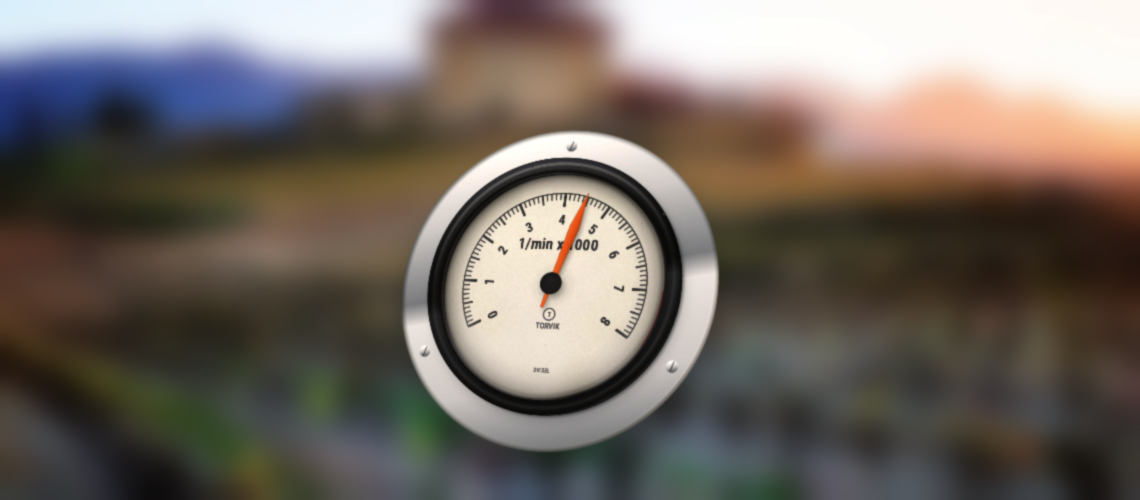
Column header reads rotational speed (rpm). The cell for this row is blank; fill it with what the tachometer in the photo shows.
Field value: 4500 rpm
